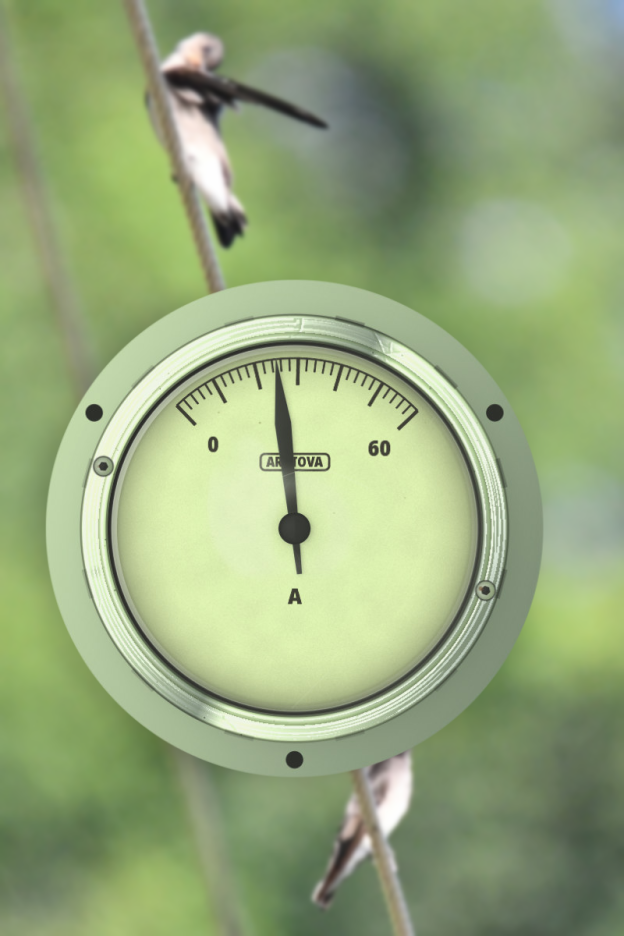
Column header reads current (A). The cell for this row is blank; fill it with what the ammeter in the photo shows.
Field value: 25 A
